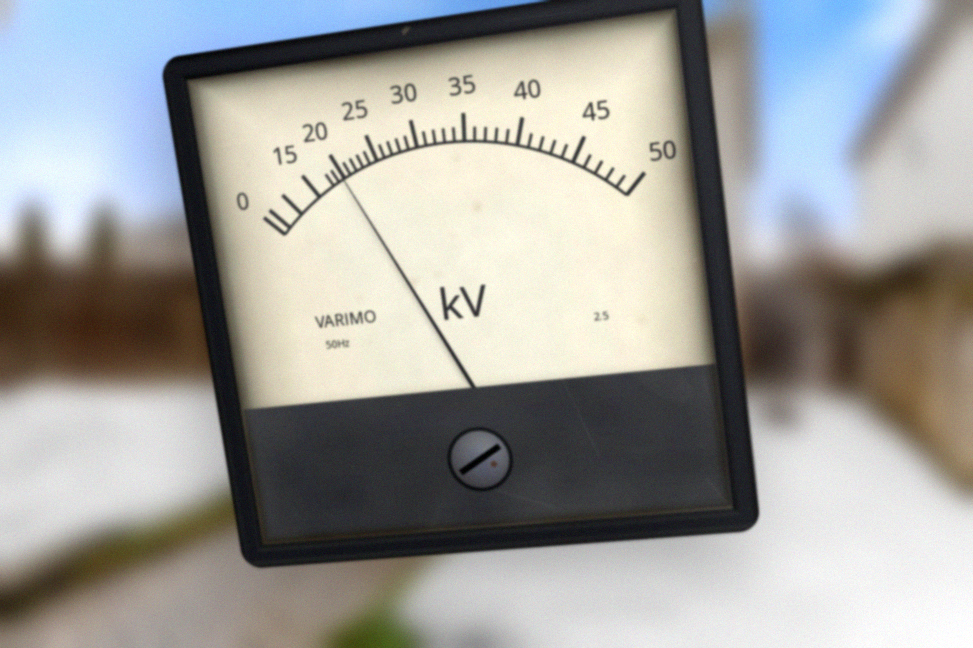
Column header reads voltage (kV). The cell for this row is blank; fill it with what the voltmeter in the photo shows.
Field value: 20 kV
